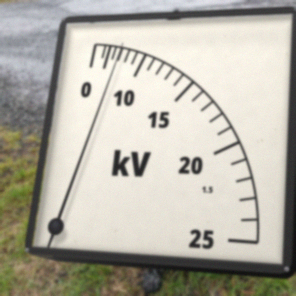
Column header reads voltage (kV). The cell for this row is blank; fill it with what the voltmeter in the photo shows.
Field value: 7 kV
